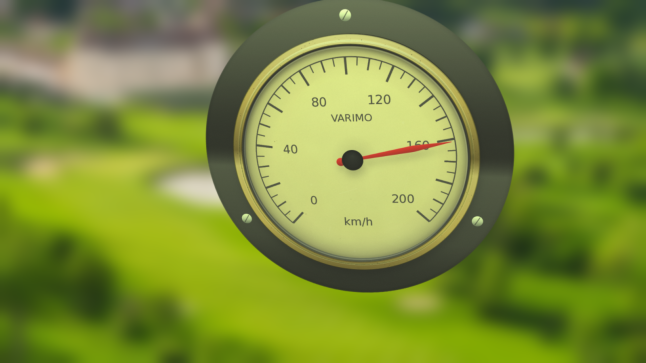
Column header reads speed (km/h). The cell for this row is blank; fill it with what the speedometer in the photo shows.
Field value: 160 km/h
